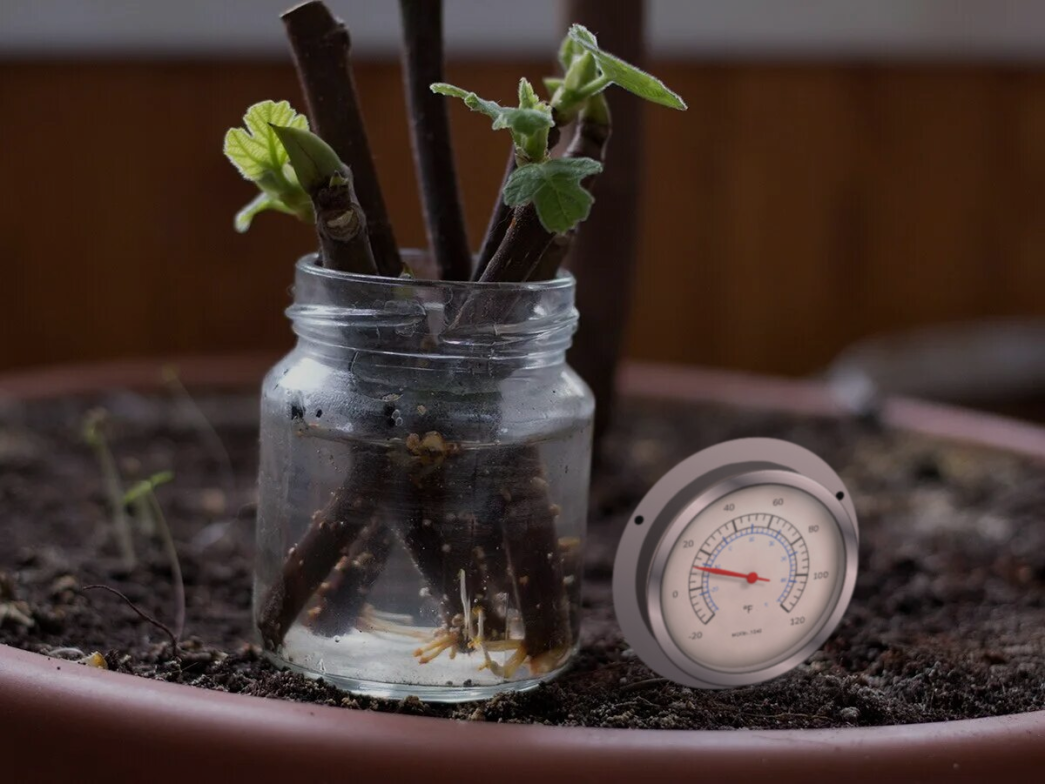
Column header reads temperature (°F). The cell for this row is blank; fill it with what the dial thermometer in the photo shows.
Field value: 12 °F
